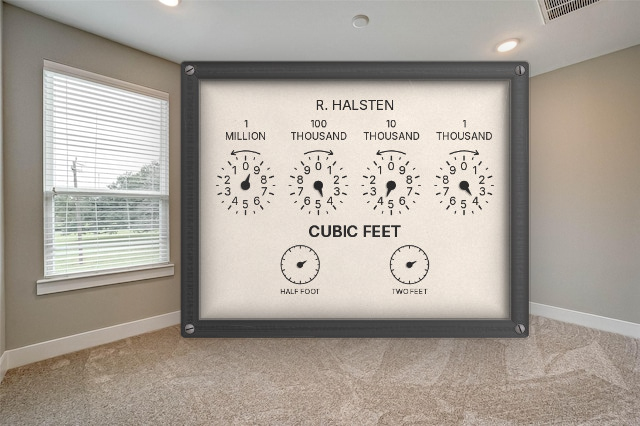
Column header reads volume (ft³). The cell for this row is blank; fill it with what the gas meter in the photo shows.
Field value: 944400 ft³
